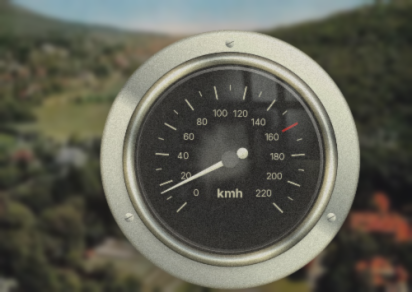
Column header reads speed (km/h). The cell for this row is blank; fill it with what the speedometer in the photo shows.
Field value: 15 km/h
